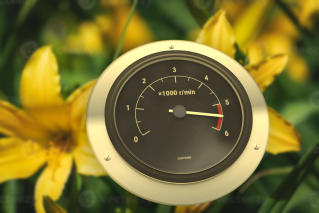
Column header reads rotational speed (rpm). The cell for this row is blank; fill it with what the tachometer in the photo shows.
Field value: 5500 rpm
